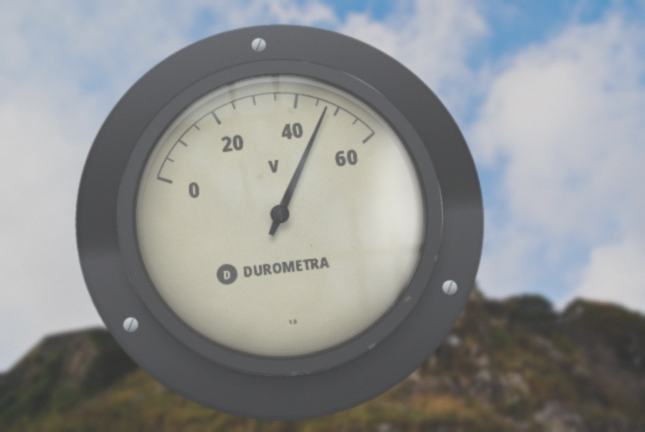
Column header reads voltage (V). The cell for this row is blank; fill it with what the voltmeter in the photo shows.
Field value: 47.5 V
